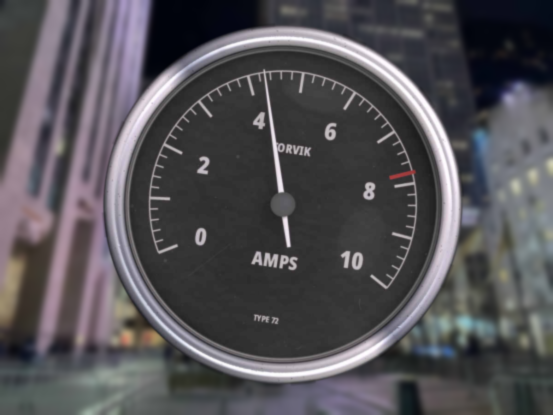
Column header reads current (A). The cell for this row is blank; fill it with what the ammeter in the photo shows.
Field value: 4.3 A
